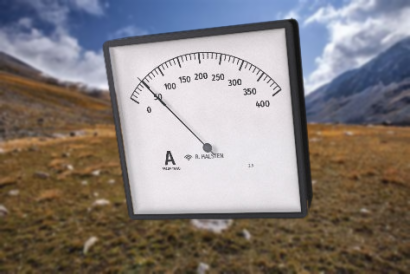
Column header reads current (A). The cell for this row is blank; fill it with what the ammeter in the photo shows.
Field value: 50 A
